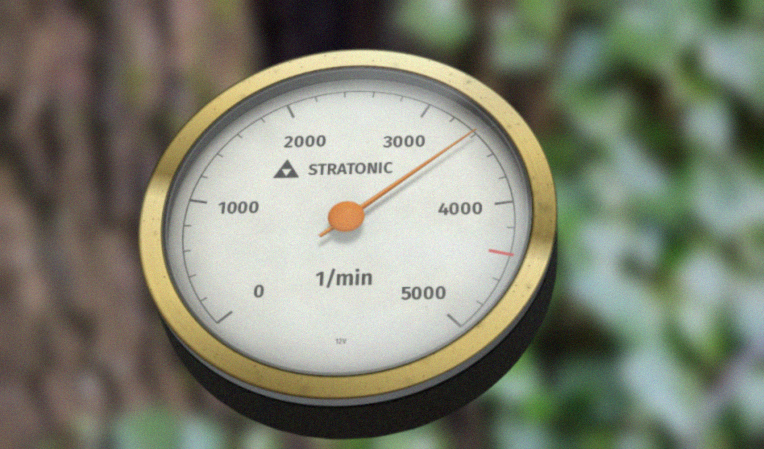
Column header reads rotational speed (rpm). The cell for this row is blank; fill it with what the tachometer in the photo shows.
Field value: 3400 rpm
